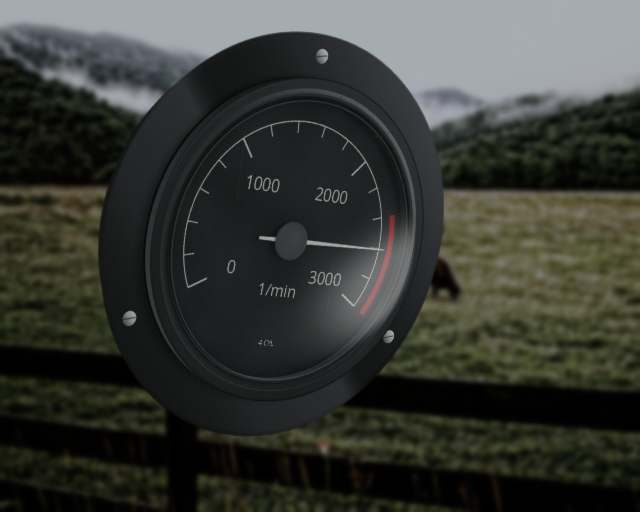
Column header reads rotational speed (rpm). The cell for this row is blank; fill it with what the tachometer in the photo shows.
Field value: 2600 rpm
